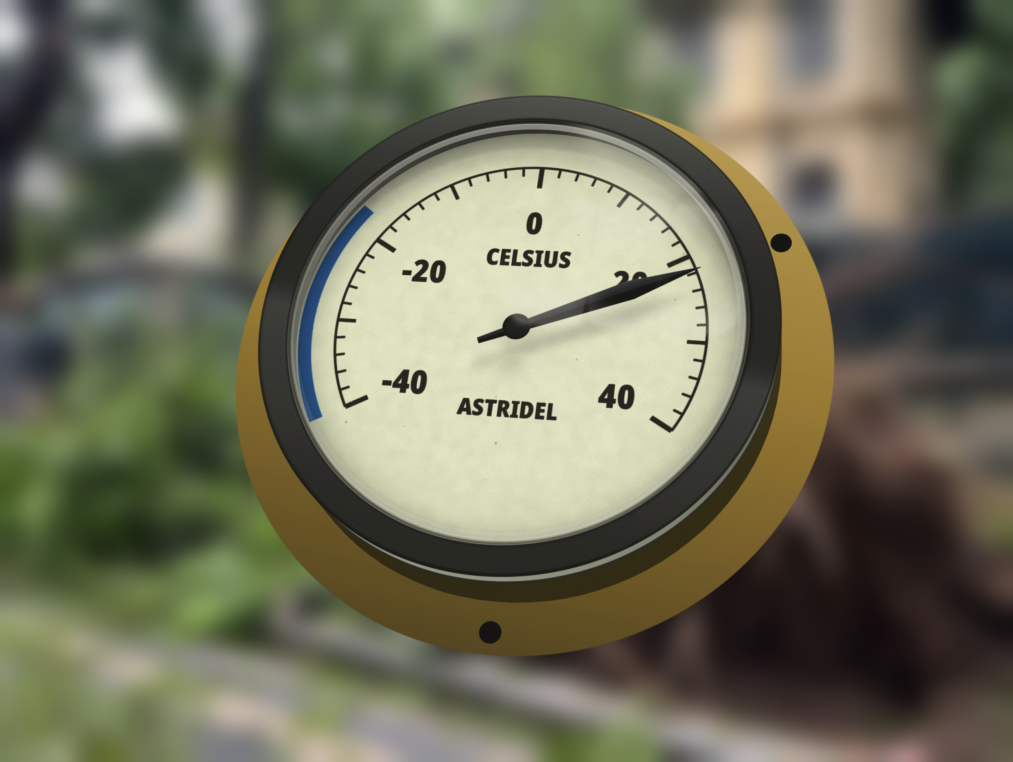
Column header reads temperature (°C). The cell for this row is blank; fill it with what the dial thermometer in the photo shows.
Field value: 22 °C
